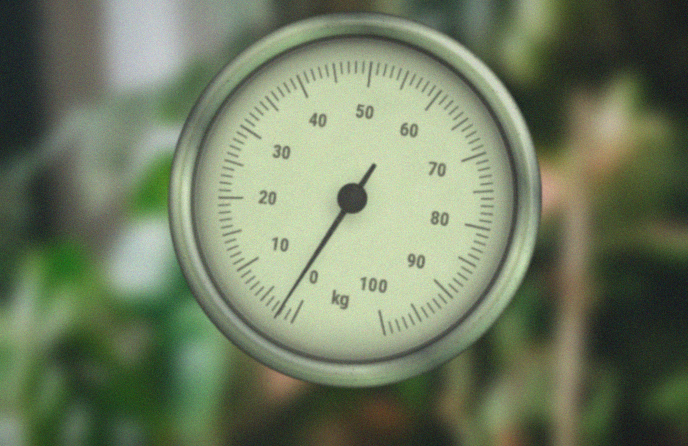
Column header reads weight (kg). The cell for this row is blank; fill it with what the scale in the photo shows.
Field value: 2 kg
